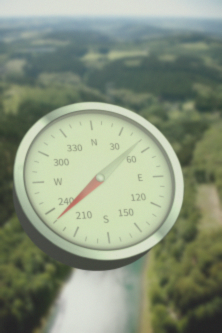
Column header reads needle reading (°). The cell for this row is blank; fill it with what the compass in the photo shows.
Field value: 230 °
